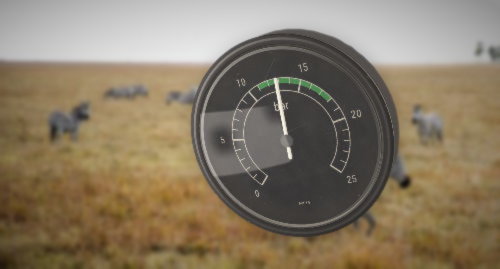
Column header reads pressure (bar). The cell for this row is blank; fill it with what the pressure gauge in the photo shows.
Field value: 13 bar
